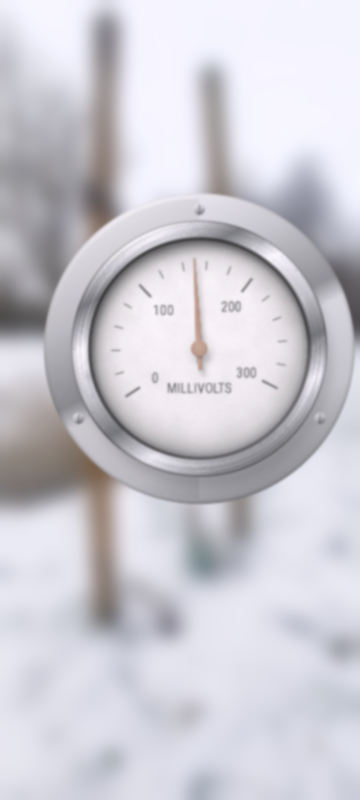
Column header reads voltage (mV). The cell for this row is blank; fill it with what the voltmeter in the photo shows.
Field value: 150 mV
